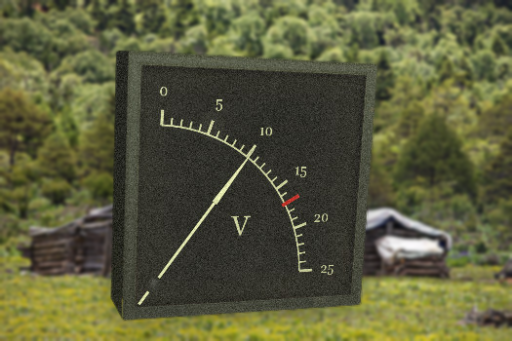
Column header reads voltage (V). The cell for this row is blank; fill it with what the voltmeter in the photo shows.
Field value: 10 V
